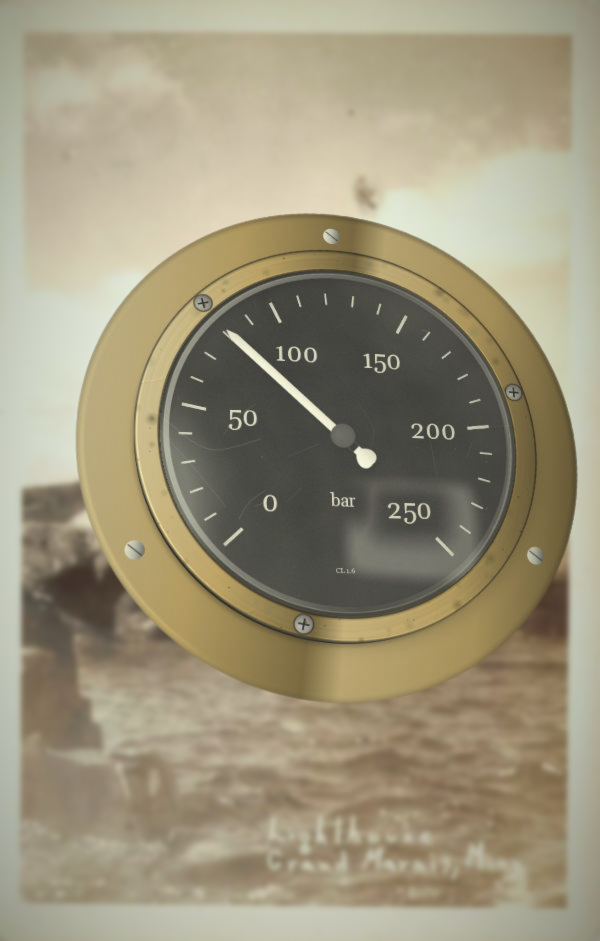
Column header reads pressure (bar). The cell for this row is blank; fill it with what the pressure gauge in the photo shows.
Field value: 80 bar
